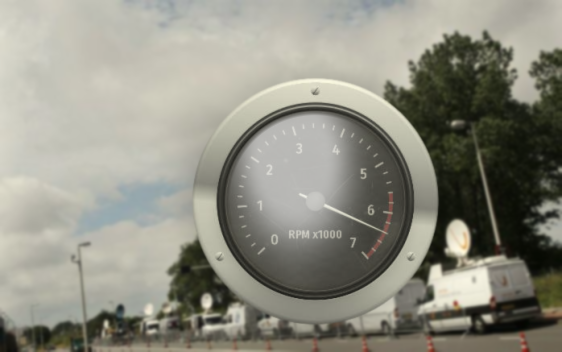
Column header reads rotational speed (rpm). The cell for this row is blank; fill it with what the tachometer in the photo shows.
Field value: 6400 rpm
